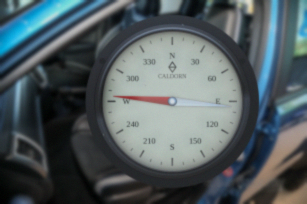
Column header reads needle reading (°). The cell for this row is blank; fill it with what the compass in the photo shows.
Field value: 275 °
